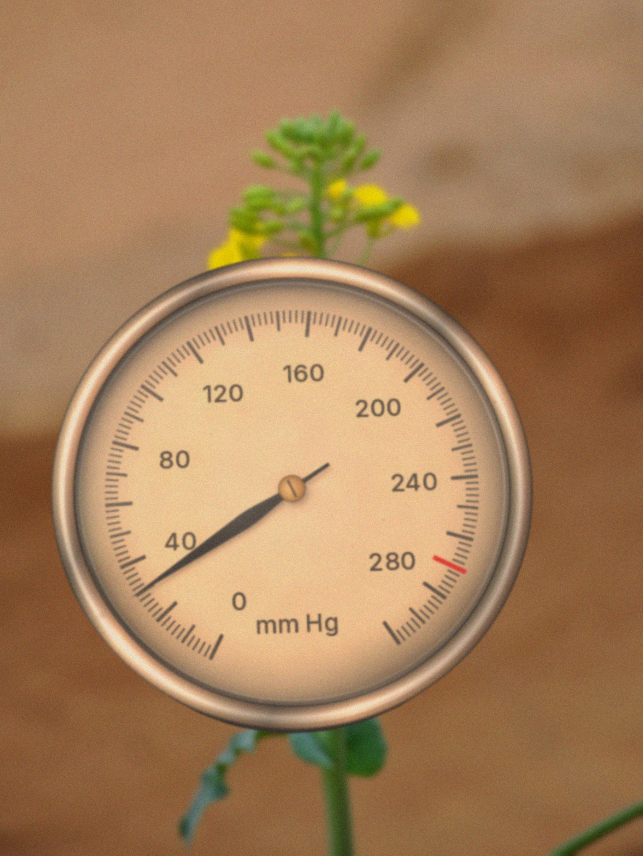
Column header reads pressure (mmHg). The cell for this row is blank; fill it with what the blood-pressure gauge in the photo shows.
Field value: 30 mmHg
